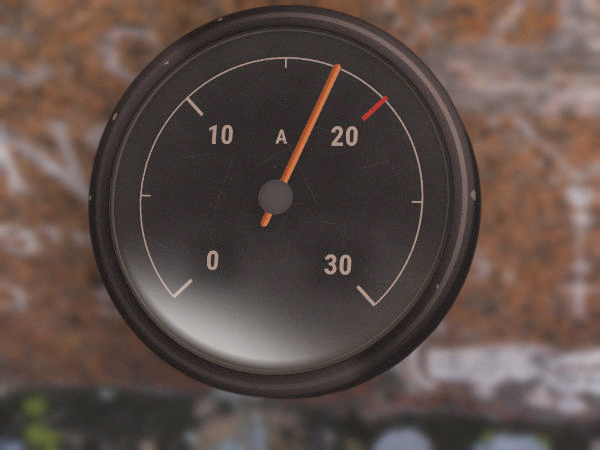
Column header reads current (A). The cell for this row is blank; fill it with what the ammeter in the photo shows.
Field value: 17.5 A
